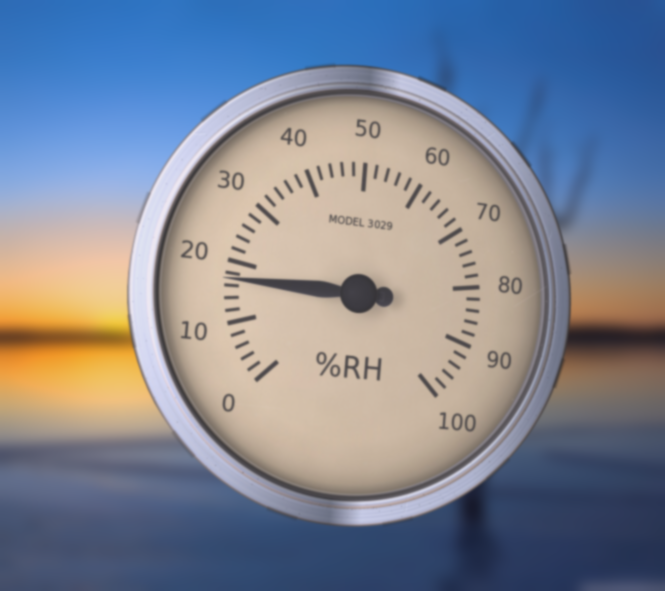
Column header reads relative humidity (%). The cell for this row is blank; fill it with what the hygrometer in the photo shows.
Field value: 17 %
